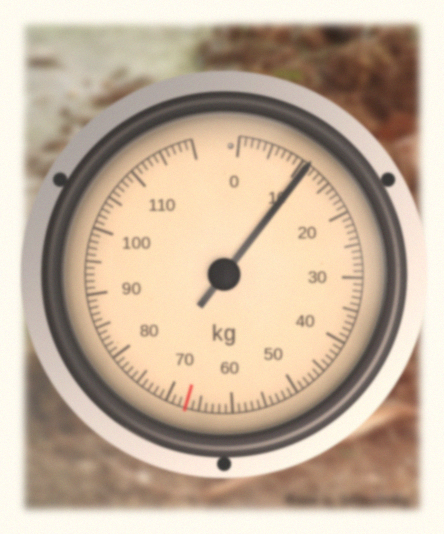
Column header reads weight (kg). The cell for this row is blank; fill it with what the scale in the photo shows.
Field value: 11 kg
